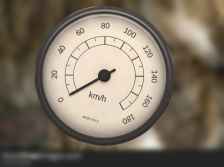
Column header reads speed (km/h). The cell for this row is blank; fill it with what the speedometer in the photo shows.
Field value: 0 km/h
